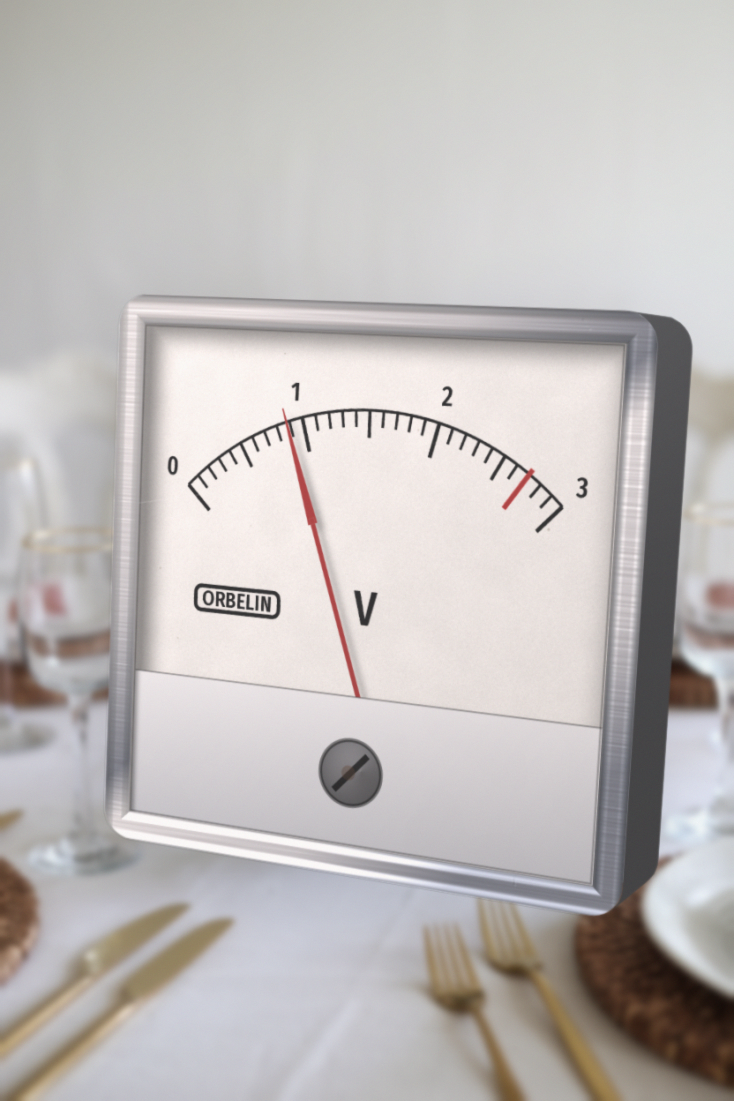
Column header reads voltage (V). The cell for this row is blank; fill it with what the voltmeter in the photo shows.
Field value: 0.9 V
